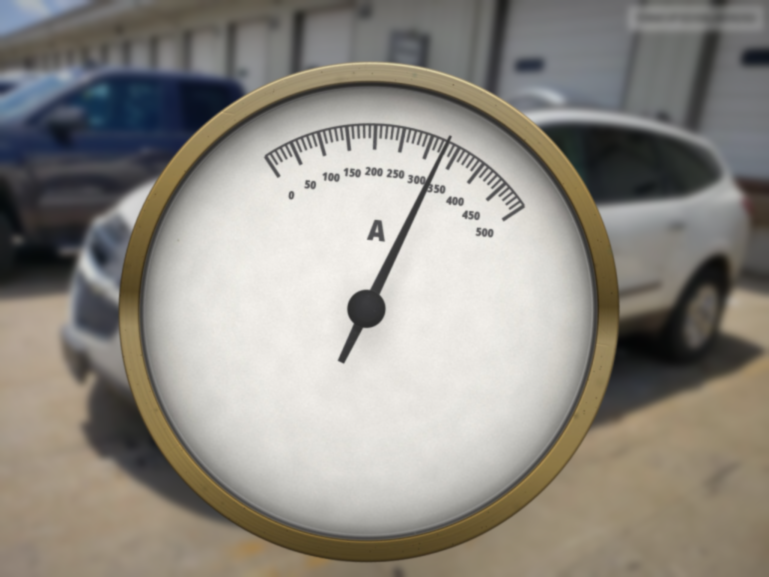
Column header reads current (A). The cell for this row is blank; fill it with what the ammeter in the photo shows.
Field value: 330 A
